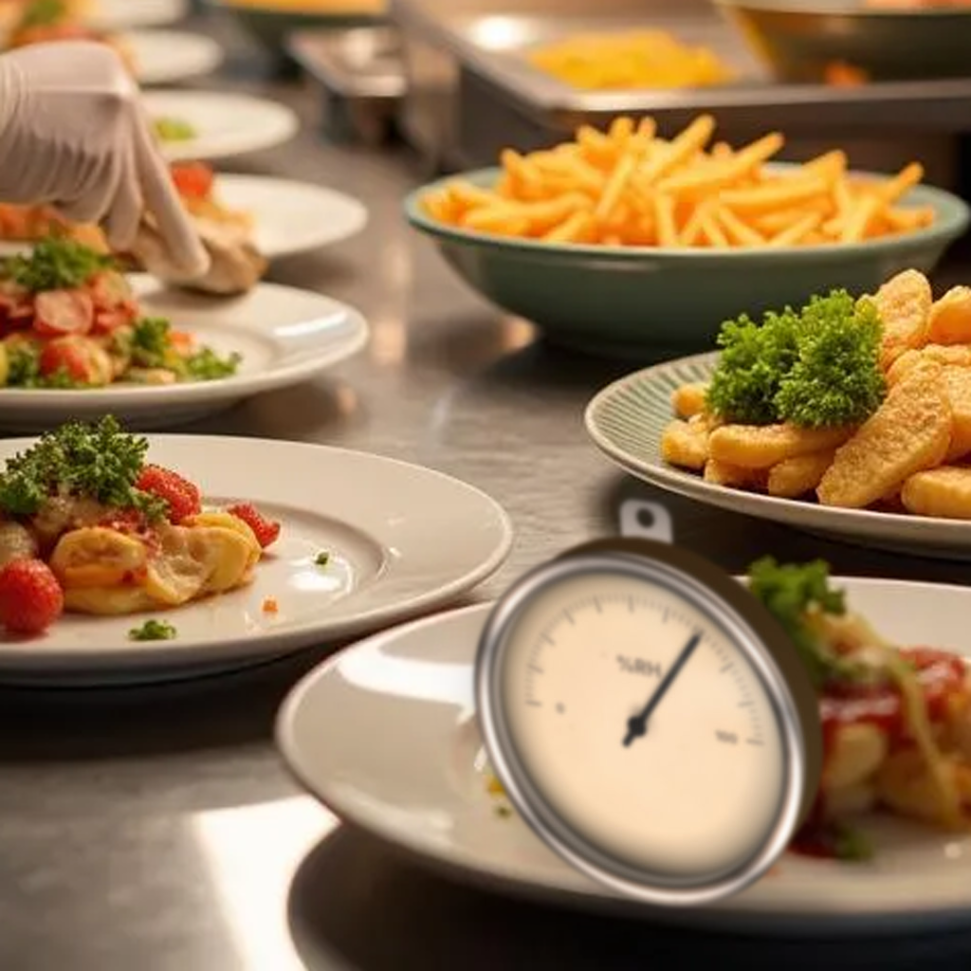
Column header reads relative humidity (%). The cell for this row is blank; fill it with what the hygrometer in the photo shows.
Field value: 70 %
